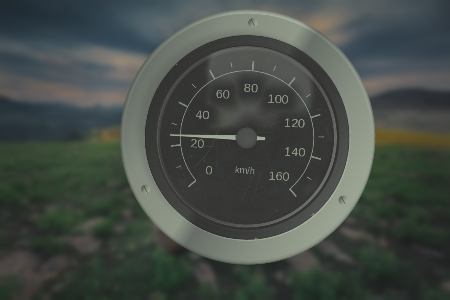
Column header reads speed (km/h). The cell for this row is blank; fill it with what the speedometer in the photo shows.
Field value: 25 km/h
